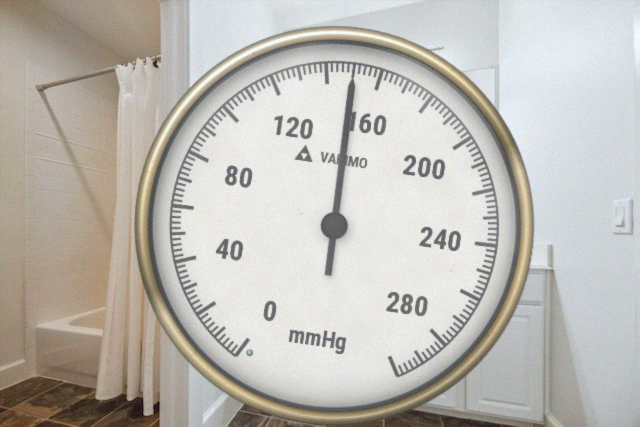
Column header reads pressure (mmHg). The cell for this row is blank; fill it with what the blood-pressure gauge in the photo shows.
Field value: 150 mmHg
